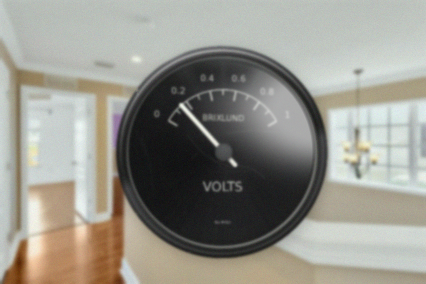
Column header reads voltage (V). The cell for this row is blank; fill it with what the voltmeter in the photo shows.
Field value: 0.15 V
